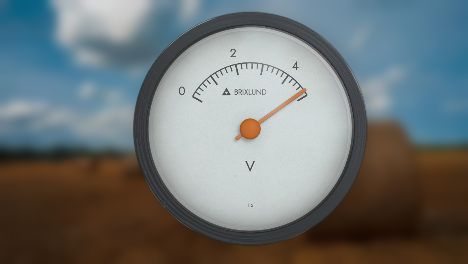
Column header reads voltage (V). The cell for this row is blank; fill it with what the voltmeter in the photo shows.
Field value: 4.8 V
